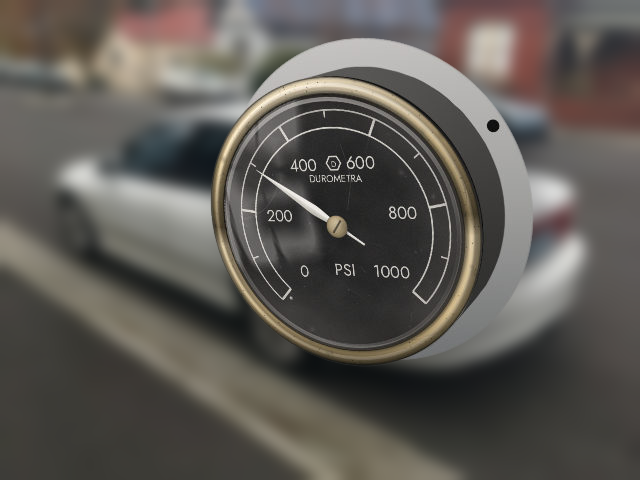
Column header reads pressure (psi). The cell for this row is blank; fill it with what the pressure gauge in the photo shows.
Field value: 300 psi
